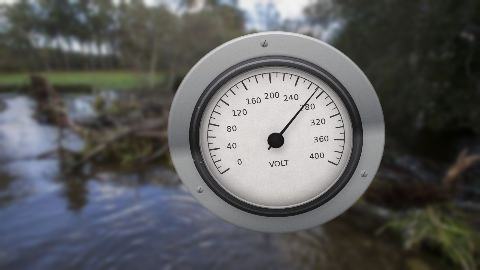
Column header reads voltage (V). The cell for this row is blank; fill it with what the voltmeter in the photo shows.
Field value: 270 V
